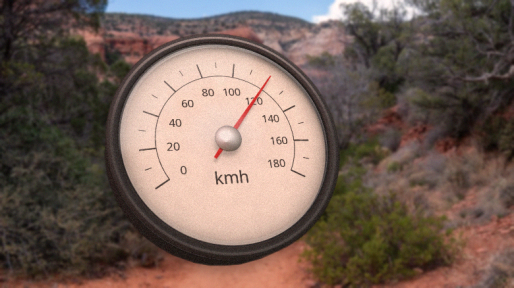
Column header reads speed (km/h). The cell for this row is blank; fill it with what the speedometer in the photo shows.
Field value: 120 km/h
